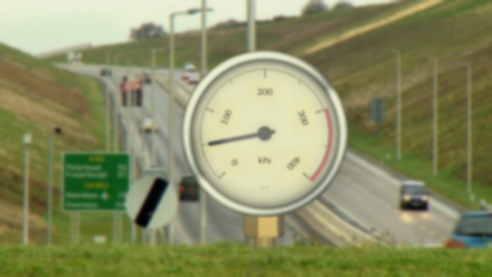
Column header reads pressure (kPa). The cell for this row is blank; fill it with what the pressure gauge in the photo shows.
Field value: 50 kPa
